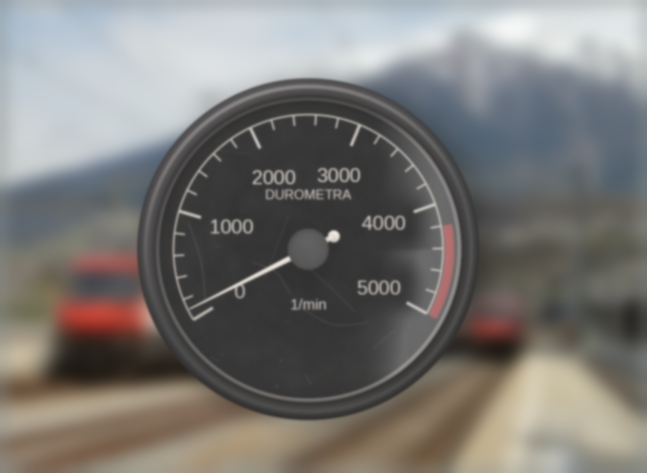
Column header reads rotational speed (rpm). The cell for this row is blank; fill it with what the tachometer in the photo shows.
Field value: 100 rpm
